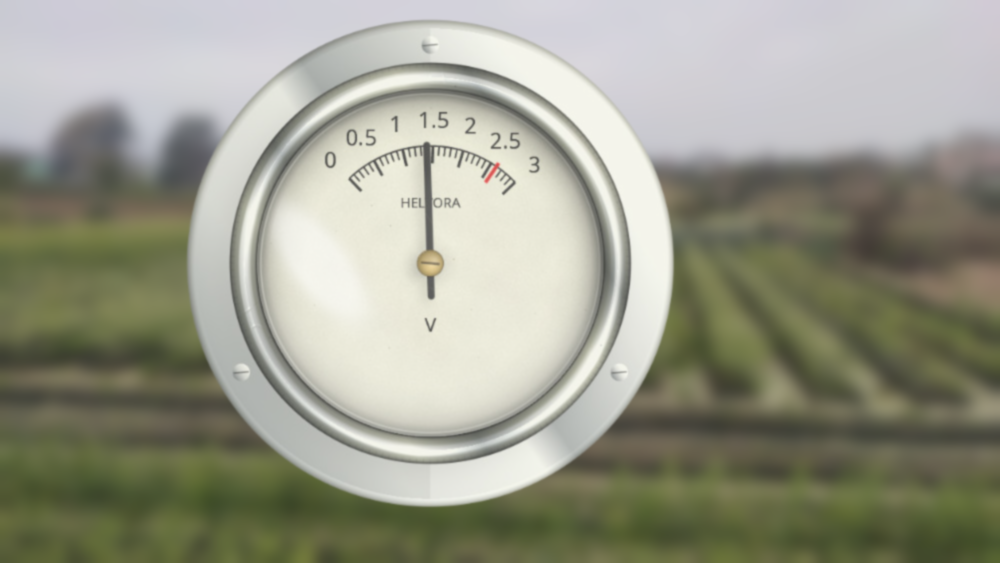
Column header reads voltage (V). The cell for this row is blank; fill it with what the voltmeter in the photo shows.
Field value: 1.4 V
